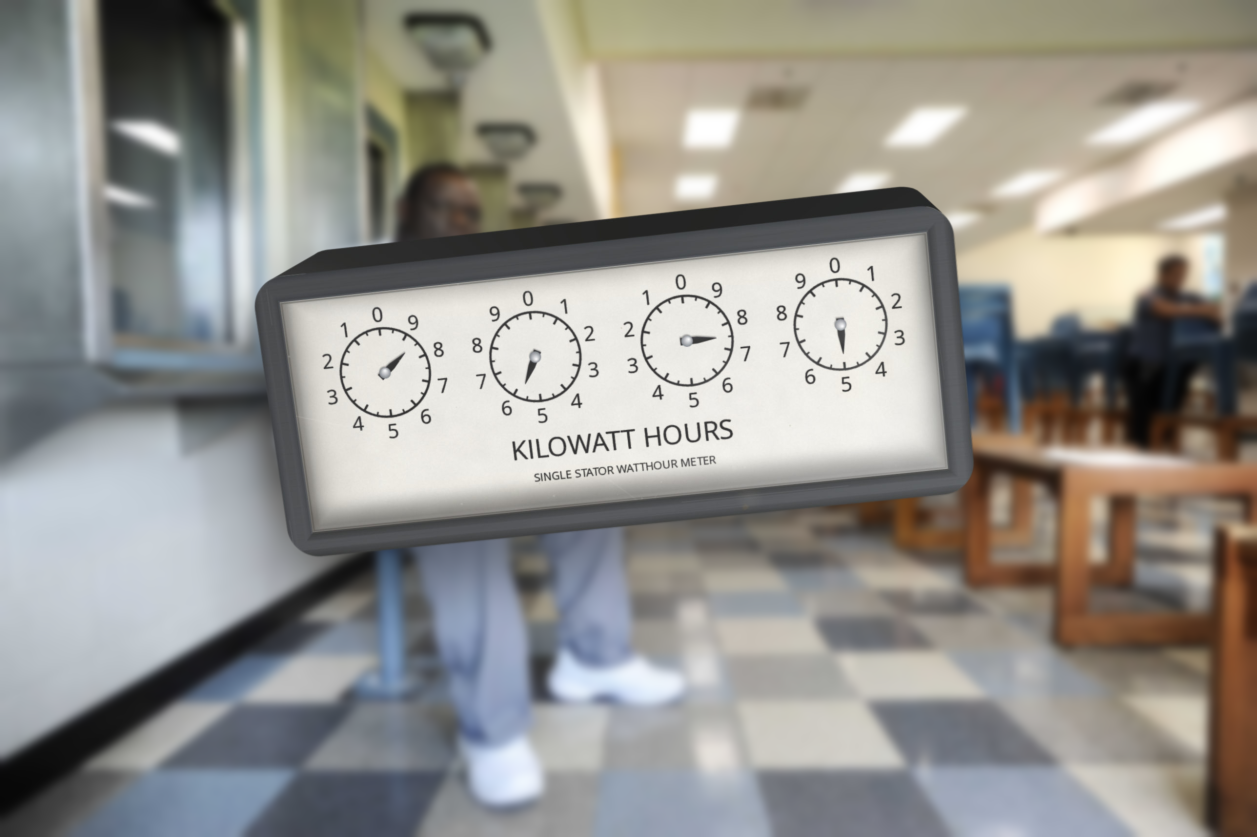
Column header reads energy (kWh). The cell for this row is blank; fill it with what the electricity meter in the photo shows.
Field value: 8575 kWh
